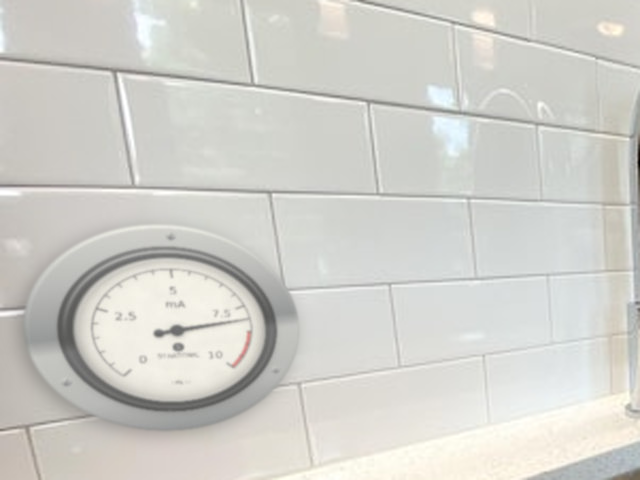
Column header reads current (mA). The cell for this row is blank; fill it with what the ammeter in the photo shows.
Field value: 8 mA
